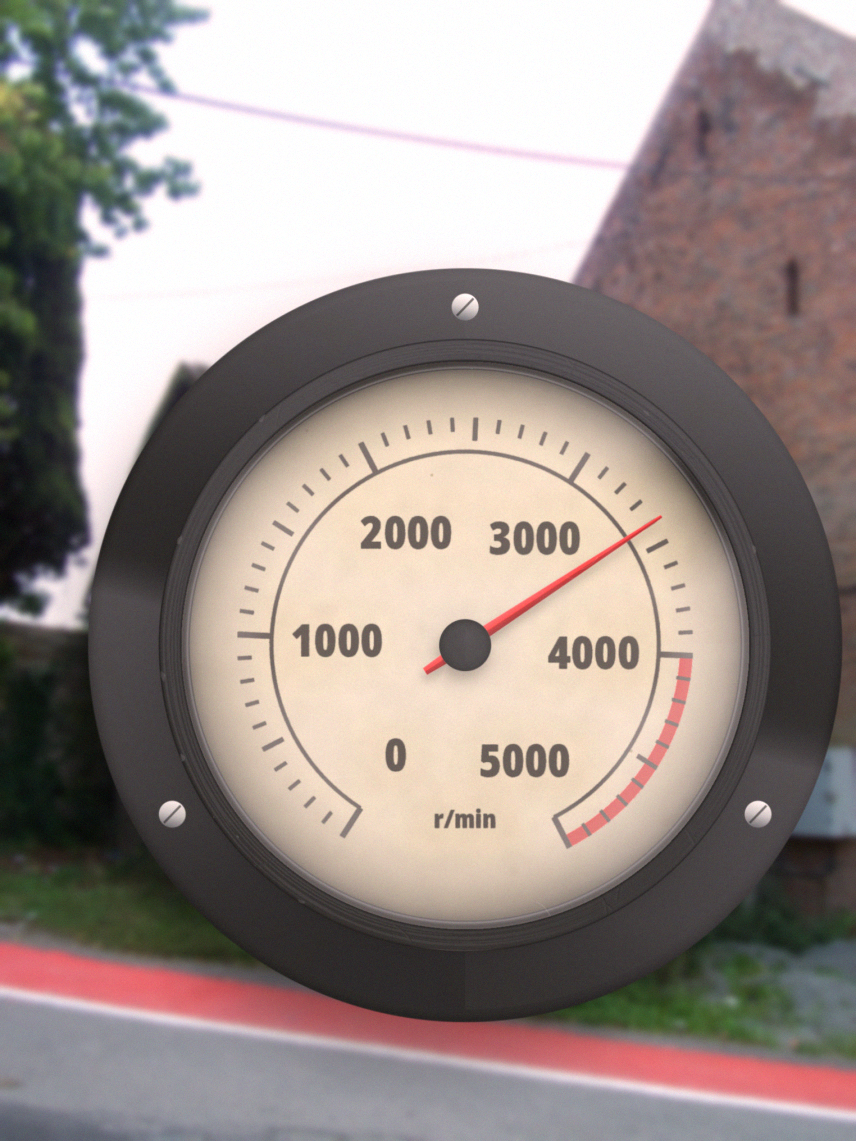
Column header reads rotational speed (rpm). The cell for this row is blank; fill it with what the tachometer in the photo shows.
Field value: 3400 rpm
